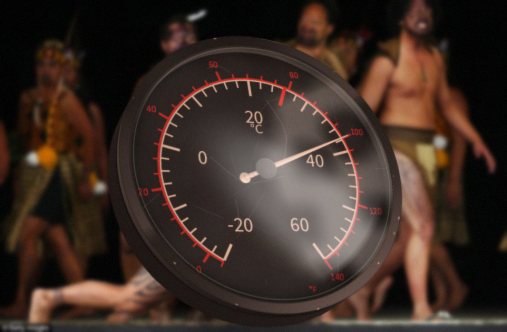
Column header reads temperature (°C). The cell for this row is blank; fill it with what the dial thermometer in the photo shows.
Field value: 38 °C
